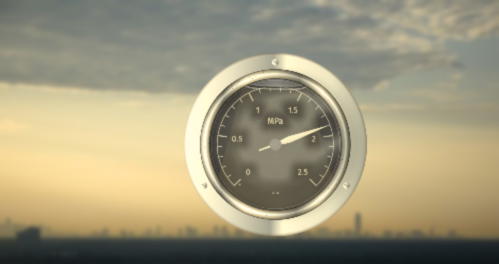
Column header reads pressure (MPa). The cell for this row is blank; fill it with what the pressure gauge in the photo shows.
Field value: 1.9 MPa
